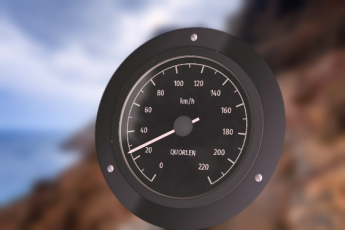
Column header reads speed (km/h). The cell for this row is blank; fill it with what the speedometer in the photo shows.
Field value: 25 km/h
